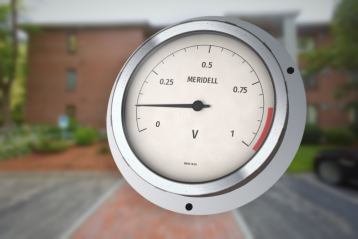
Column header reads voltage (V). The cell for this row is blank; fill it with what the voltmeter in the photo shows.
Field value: 0.1 V
